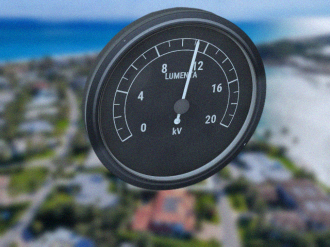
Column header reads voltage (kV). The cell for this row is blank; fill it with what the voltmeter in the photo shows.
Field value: 11 kV
